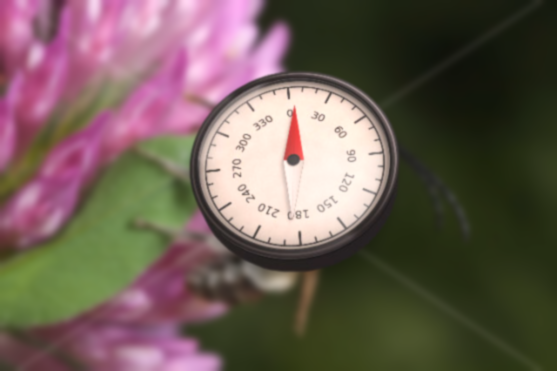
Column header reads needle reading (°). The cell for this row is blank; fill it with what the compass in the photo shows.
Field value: 5 °
